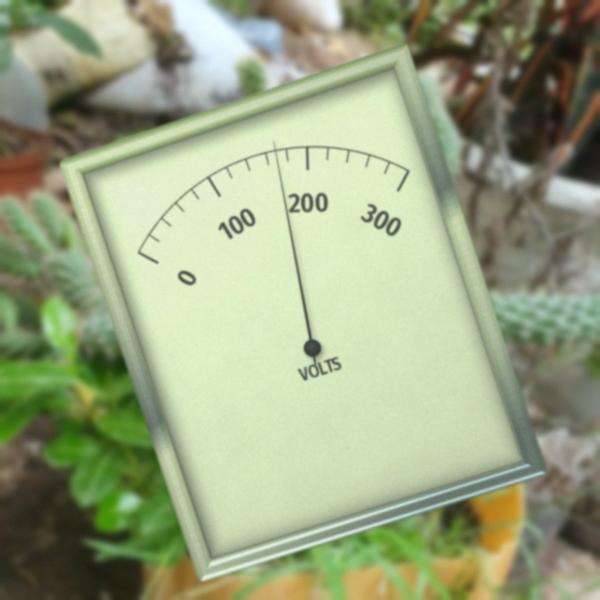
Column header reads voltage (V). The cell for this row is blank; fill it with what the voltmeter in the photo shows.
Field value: 170 V
